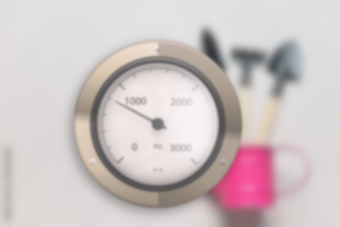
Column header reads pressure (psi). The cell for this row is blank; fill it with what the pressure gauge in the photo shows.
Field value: 800 psi
